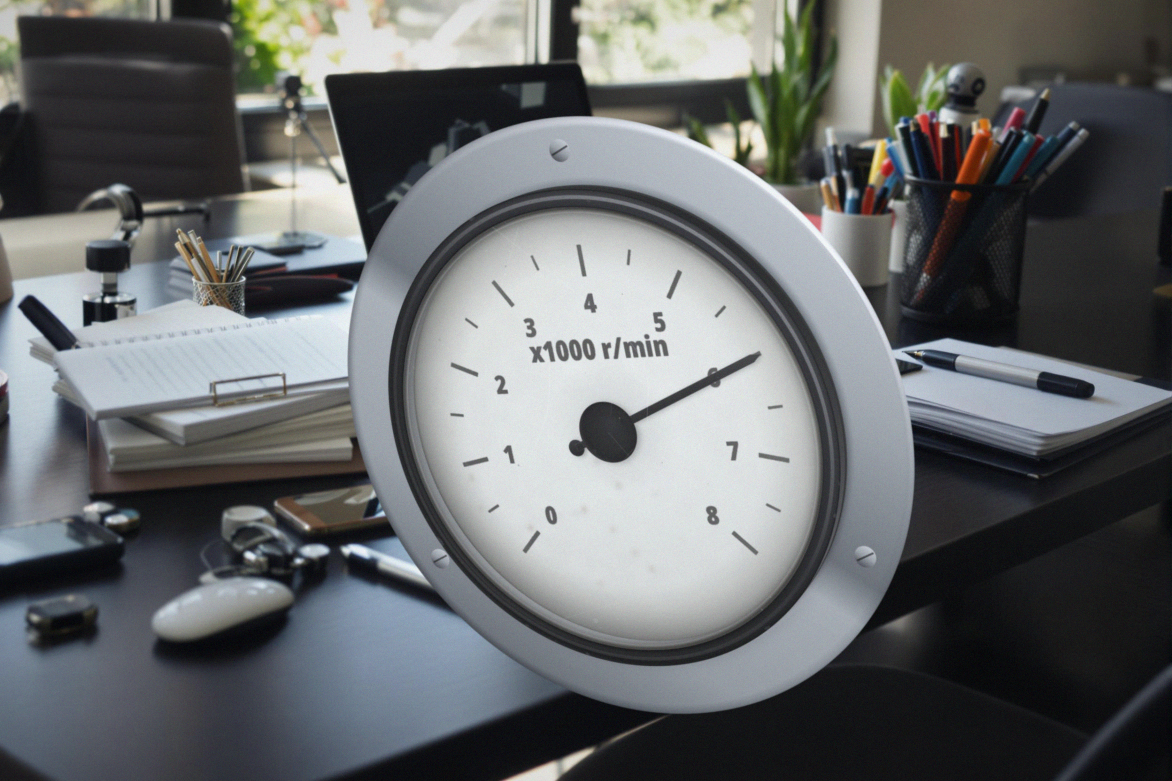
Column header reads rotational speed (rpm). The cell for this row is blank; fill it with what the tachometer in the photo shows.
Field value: 6000 rpm
